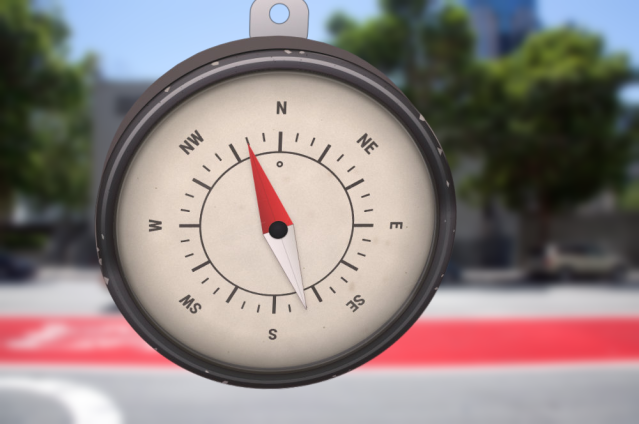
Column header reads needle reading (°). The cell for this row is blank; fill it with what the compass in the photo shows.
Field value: 340 °
